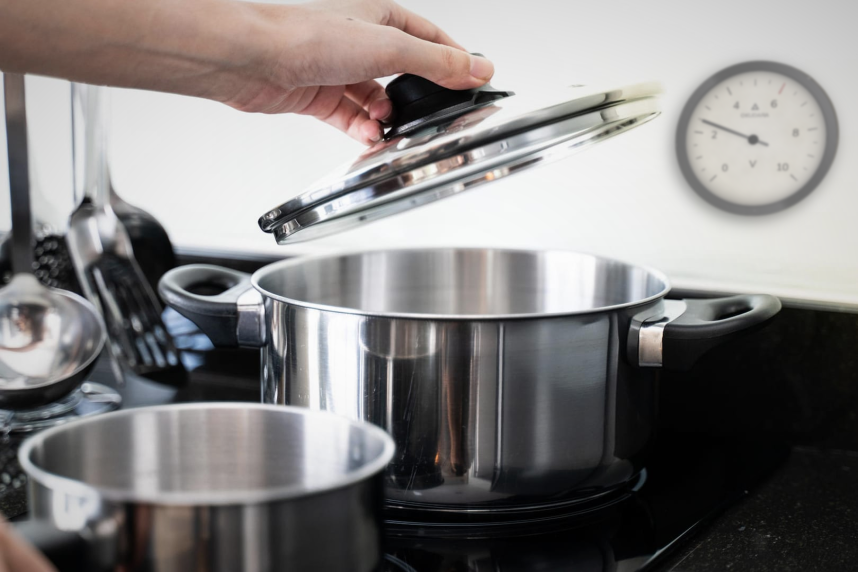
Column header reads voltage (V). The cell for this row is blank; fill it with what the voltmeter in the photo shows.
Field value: 2.5 V
